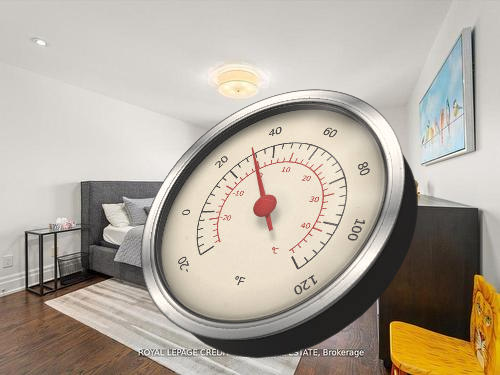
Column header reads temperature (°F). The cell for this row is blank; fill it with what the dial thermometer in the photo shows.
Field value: 32 °F
